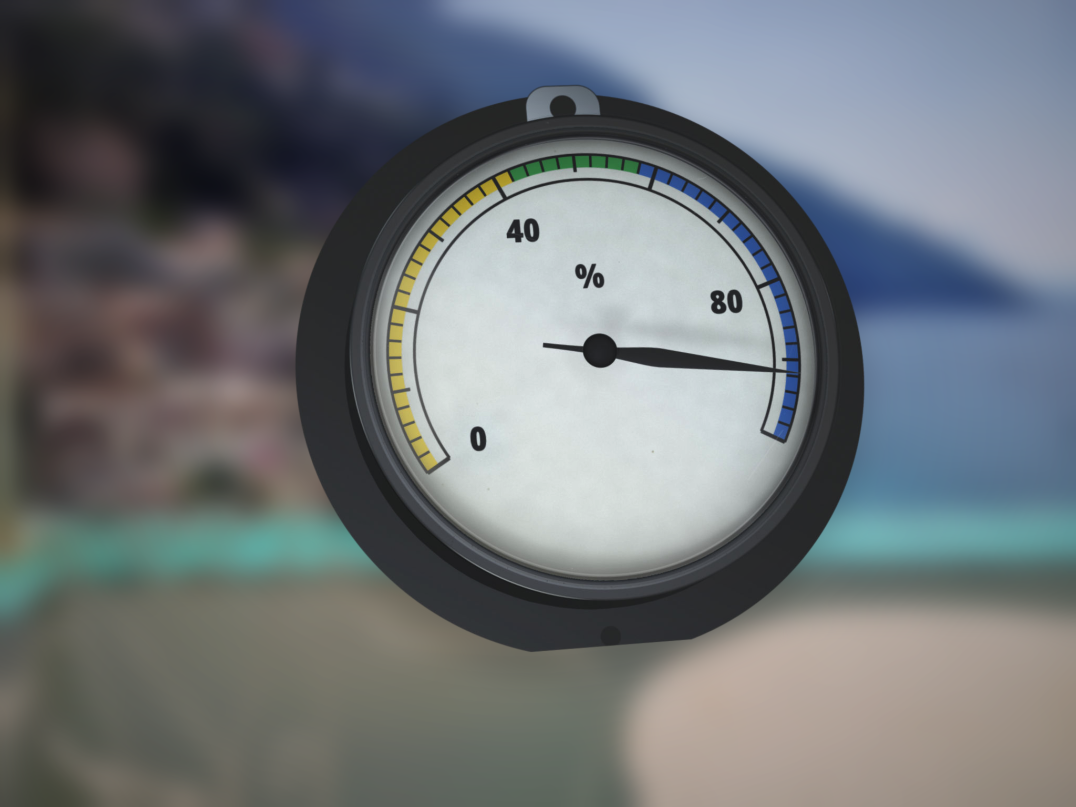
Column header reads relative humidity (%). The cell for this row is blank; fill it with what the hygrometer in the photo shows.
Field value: 92 %
